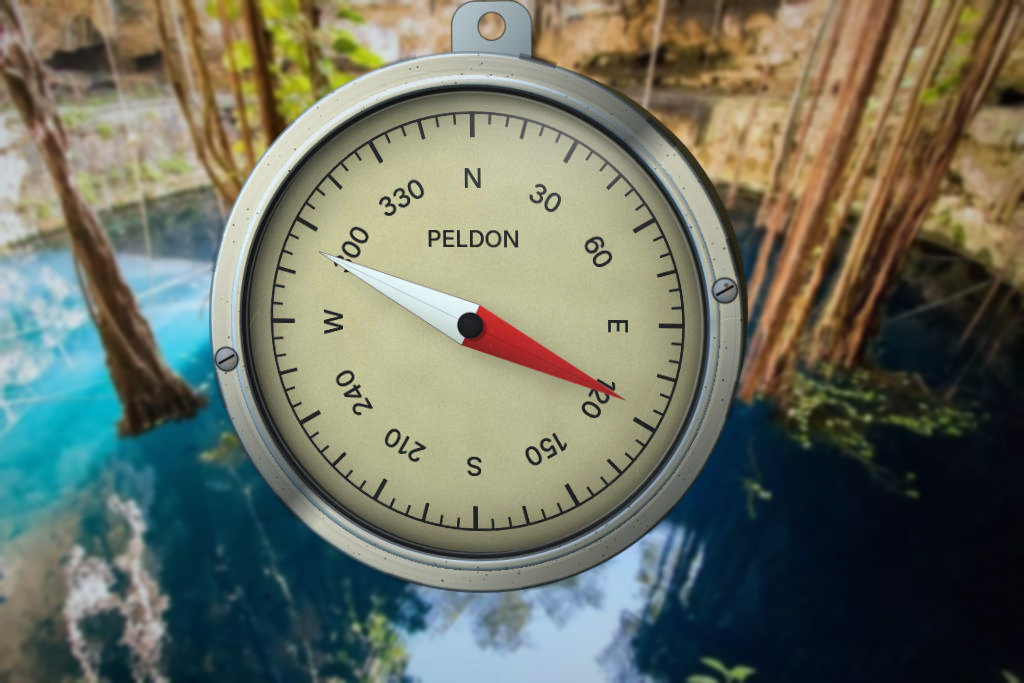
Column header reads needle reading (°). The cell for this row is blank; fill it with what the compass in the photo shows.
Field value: 115 °
